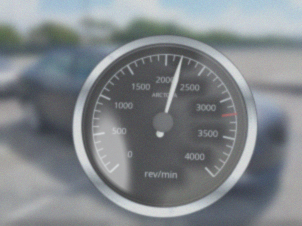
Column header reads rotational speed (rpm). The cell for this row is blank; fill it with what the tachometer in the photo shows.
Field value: 2200 rpm
